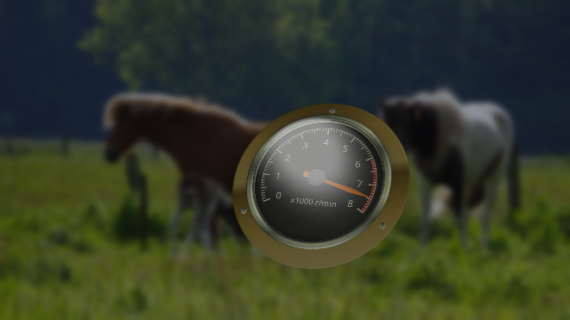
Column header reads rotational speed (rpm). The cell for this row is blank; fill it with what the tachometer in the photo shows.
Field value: 7500 rpm
